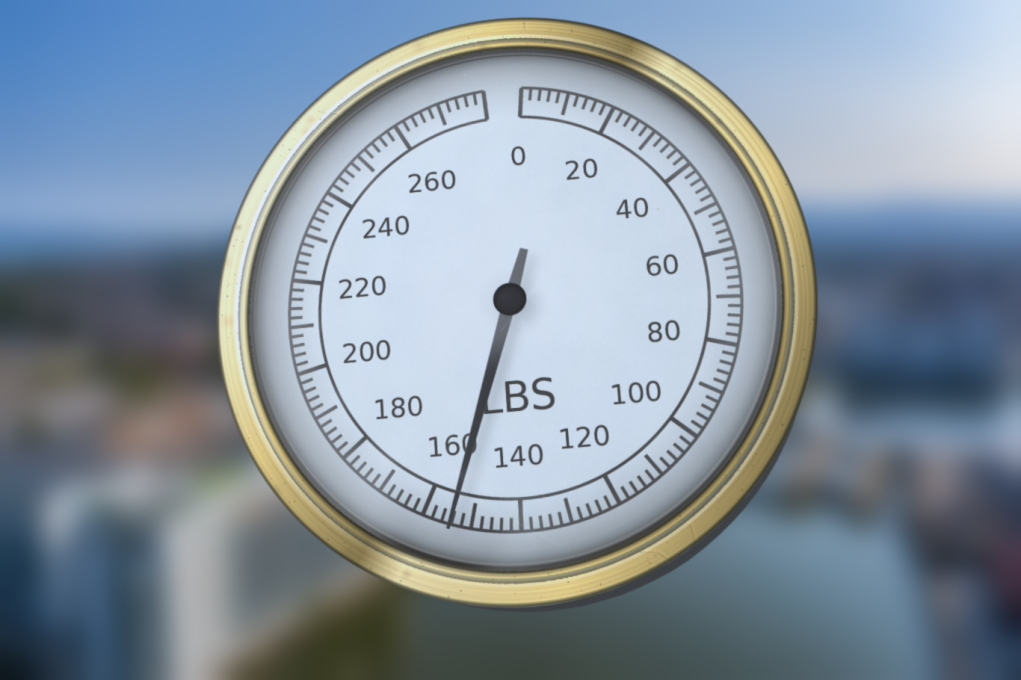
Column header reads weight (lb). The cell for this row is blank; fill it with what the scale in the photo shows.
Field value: 154 lb
